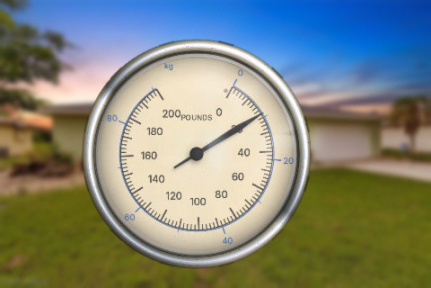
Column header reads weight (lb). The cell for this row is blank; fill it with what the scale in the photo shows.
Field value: 20 lb
